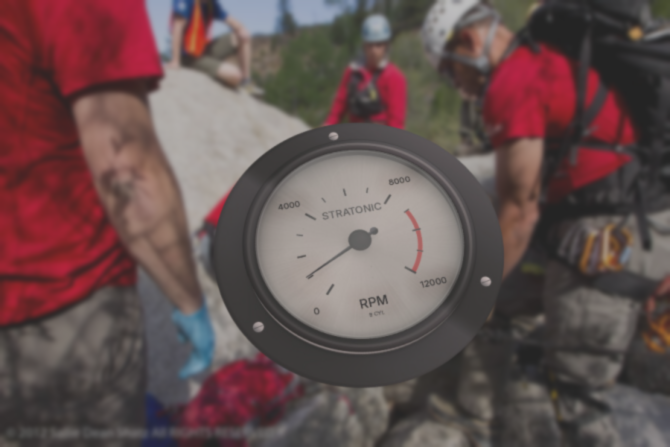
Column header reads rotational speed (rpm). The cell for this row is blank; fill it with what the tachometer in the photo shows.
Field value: 1000 rpm
